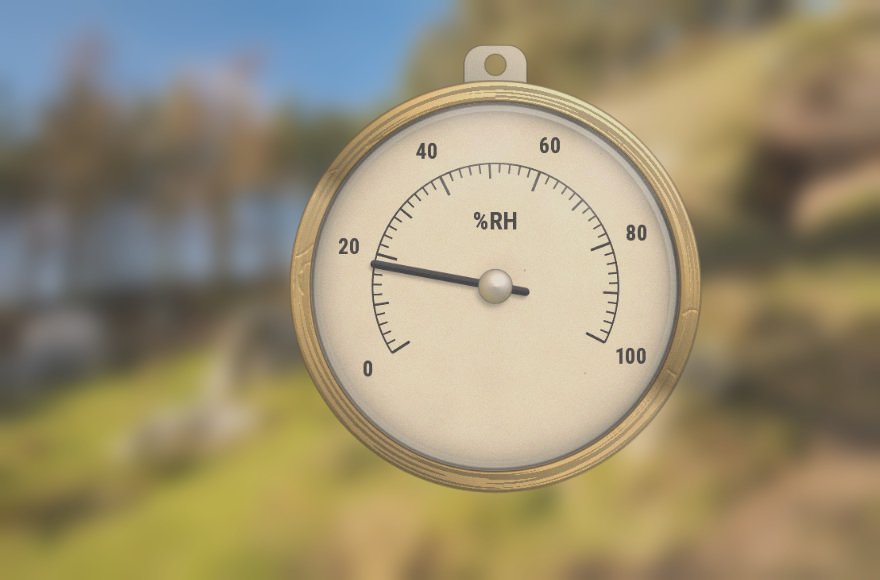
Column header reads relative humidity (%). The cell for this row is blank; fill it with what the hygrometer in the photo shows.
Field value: 18 %
